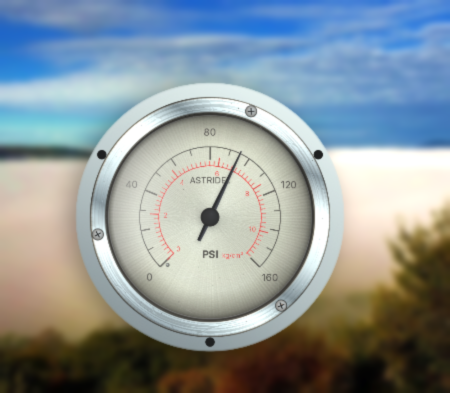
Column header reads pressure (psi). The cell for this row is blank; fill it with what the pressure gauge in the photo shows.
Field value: 95 psi
